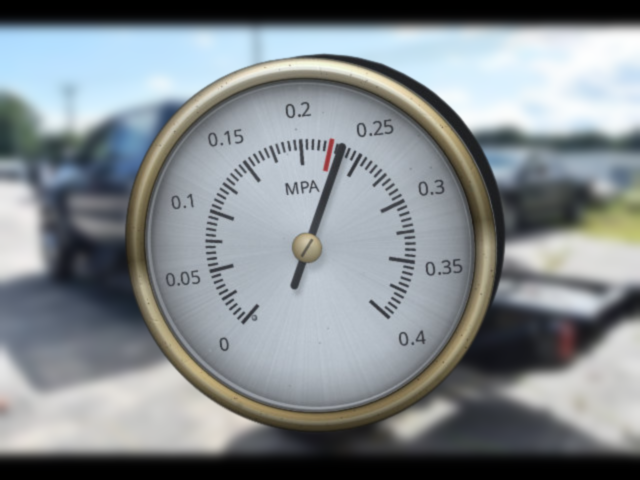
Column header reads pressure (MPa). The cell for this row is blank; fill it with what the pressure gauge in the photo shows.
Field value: 0.235 MPa
